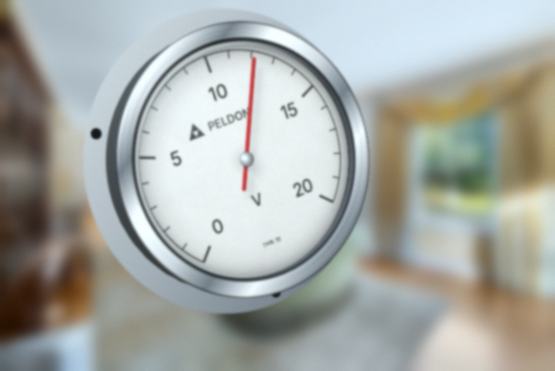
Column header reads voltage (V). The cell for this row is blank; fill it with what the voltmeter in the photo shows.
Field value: 12 V
